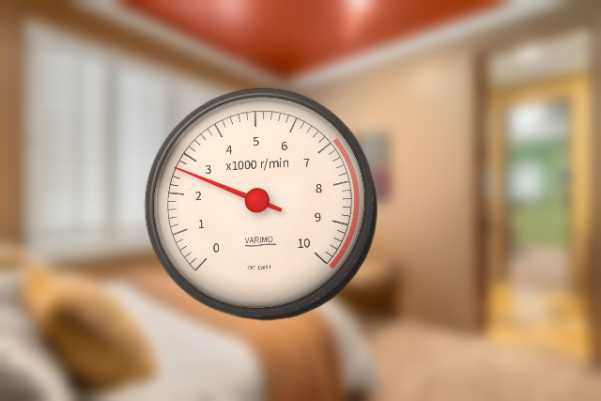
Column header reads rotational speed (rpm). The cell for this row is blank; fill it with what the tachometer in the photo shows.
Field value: 2600 rpm
